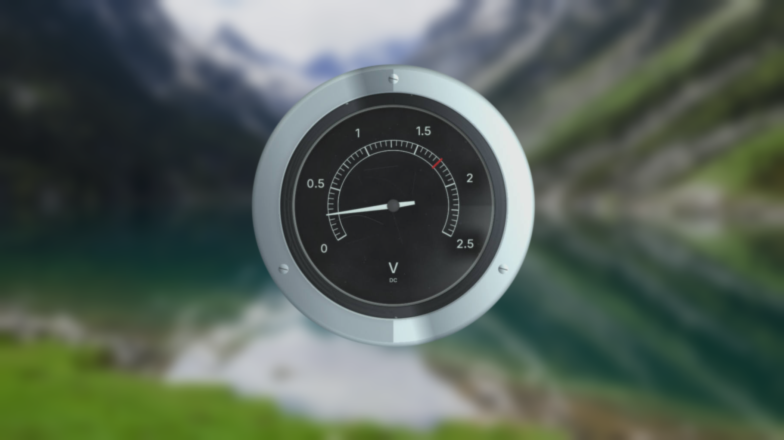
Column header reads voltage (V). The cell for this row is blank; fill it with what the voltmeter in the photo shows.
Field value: 0.25 V
